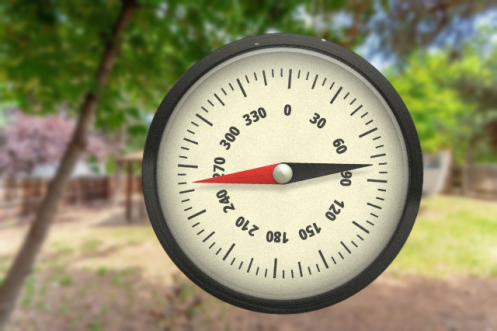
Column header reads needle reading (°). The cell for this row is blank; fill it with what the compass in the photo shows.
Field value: 260 °
